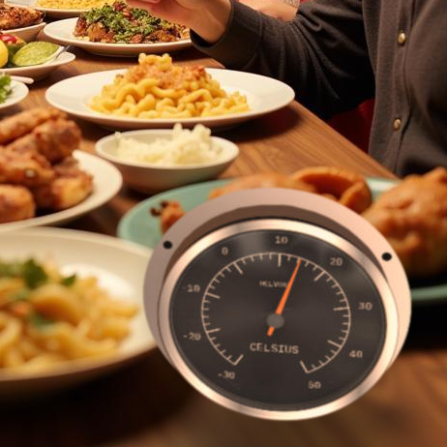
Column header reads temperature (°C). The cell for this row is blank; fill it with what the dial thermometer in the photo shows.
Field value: 14 °C
